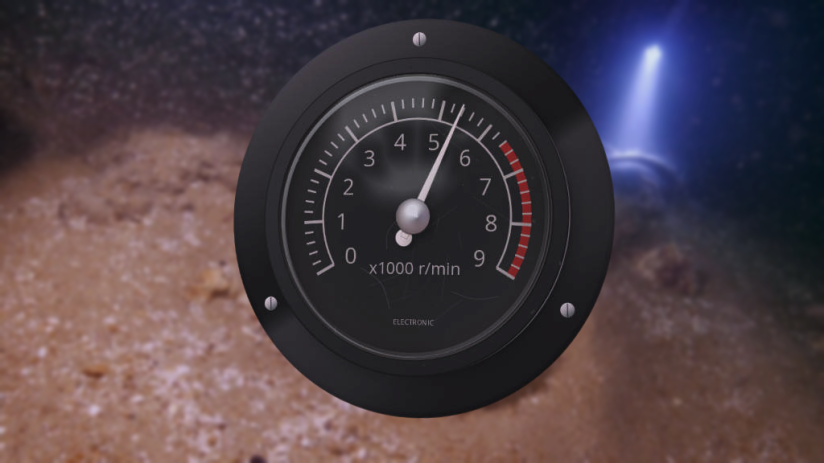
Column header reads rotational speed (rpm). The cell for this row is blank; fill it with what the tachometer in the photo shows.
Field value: 5400 rpm
